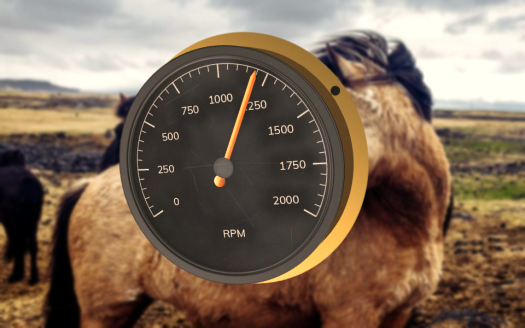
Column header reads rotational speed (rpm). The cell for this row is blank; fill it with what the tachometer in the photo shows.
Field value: 1200 rpm
